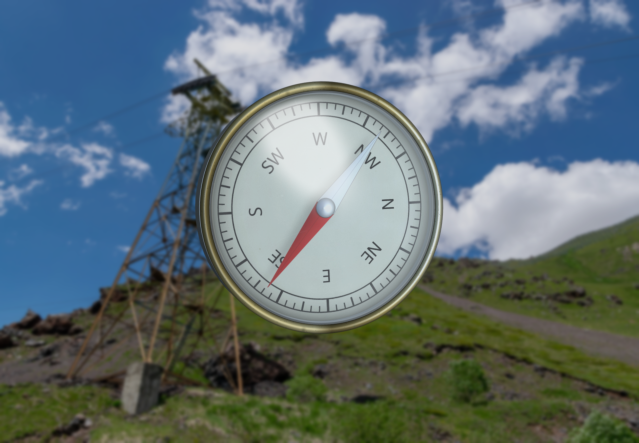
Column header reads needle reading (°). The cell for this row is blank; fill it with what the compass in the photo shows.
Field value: 130 °
